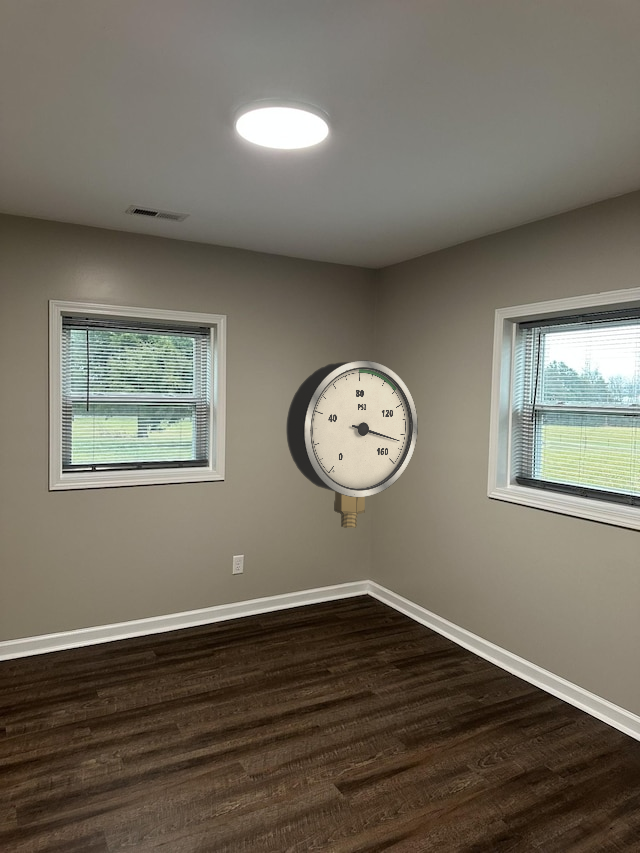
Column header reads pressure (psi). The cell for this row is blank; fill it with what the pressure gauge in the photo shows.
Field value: 145 psi
